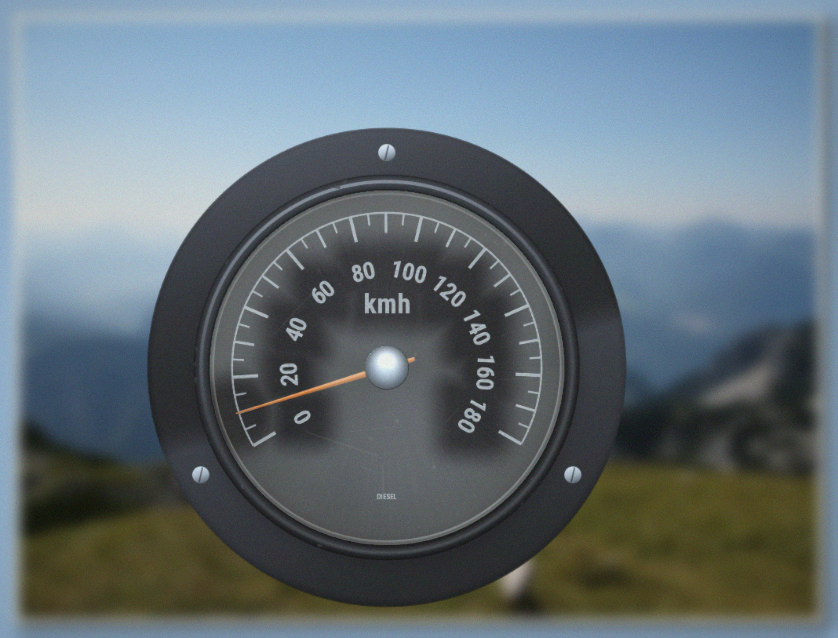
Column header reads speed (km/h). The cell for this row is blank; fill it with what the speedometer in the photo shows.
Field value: 10 km/h
